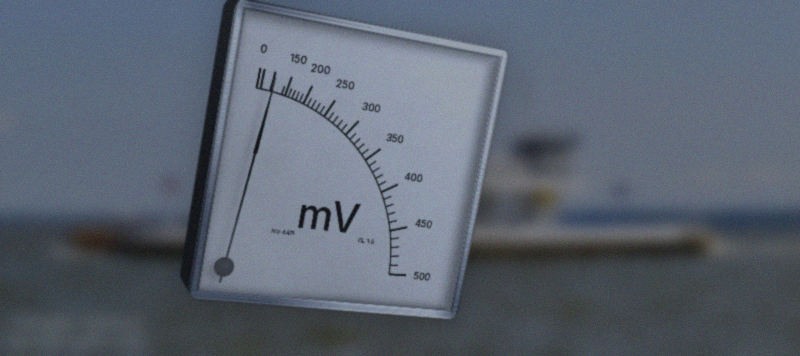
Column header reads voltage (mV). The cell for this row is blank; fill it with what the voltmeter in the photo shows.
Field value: 100 mV
